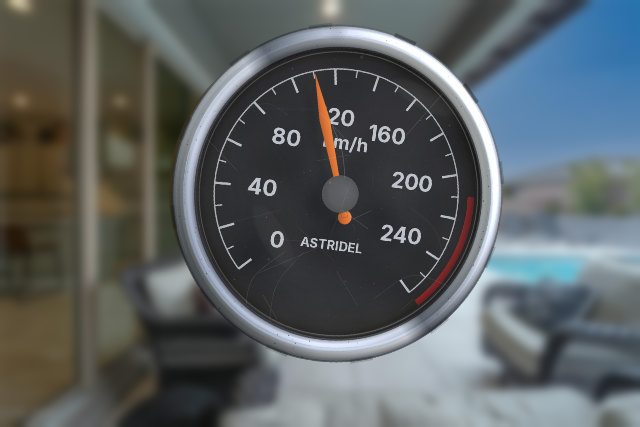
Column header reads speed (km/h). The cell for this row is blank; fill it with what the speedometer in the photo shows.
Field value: 110 km/h
